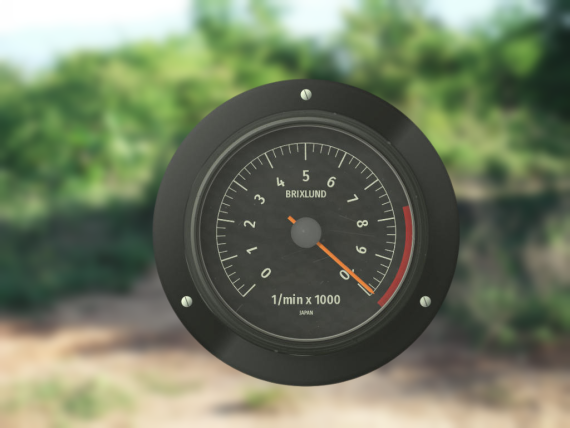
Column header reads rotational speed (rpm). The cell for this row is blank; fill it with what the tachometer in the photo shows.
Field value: 9900 rpm
